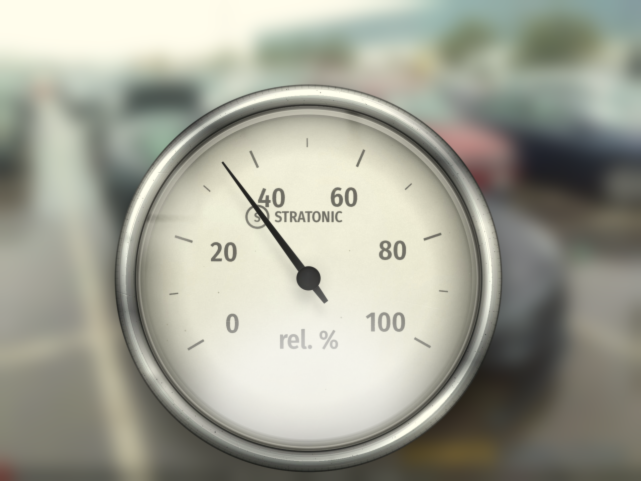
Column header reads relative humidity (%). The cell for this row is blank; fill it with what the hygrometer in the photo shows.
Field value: 35 %
